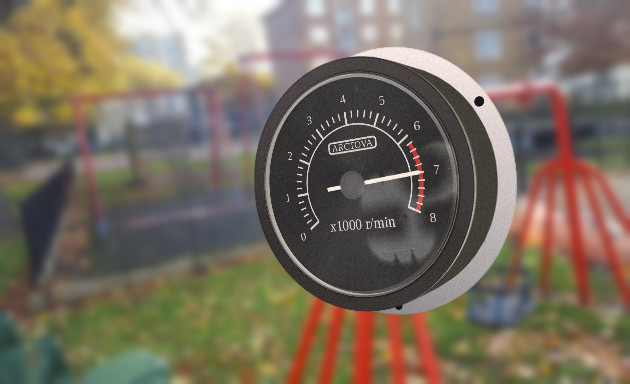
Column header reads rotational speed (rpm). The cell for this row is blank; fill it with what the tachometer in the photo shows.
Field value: 7000 rpm
